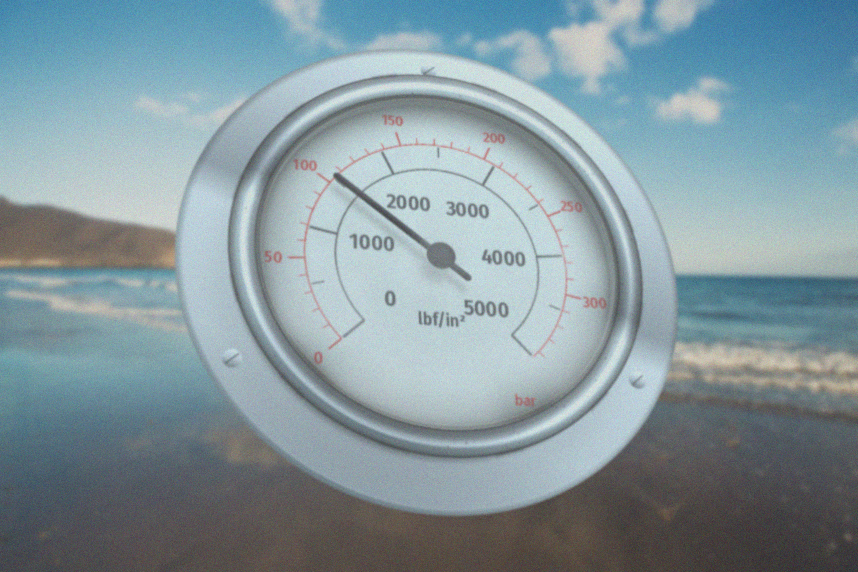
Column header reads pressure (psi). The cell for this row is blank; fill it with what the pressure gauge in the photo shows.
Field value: 1500 psi
